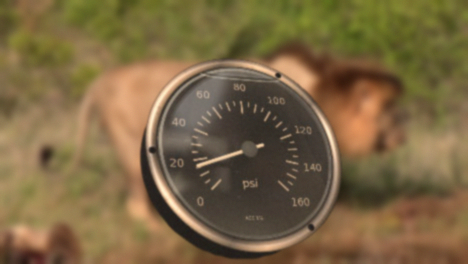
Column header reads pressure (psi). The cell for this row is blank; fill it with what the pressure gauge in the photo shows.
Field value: 15 psi
